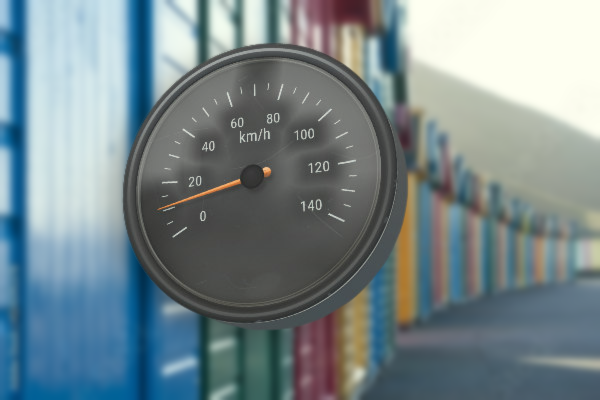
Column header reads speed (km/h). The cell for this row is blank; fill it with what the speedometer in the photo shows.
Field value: 10 km/h
